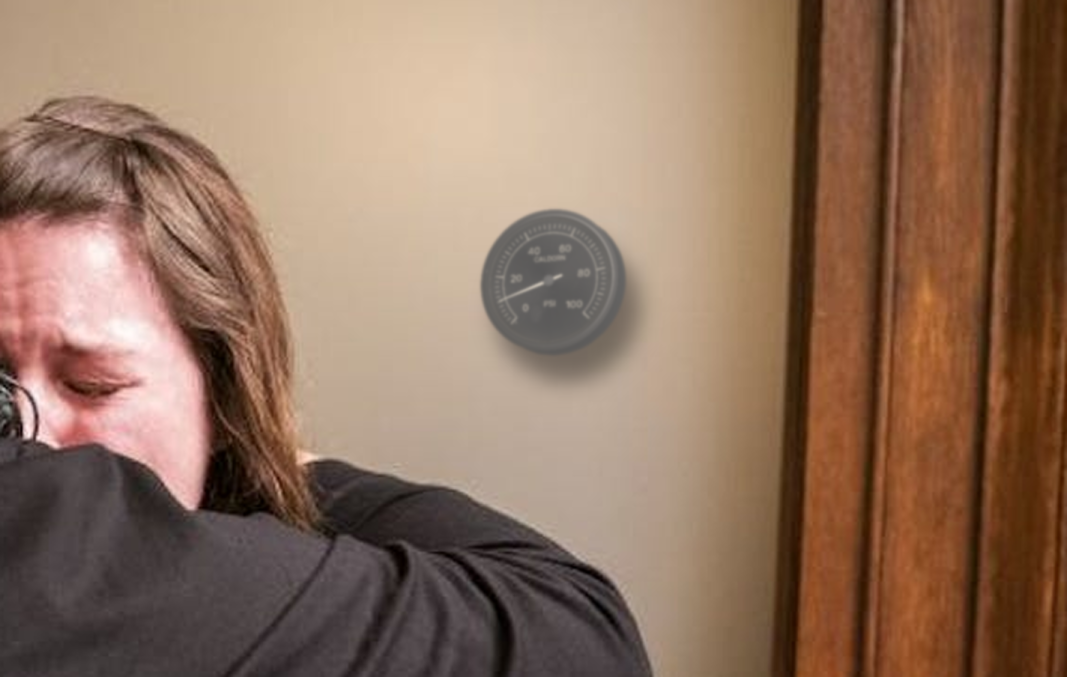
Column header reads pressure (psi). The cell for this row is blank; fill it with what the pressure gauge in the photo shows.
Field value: 10 psi
